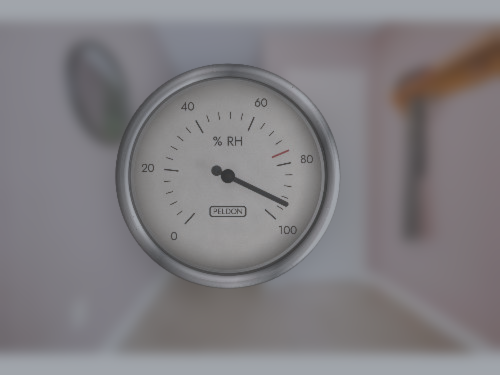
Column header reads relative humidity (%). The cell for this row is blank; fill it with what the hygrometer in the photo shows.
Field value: 94 %
